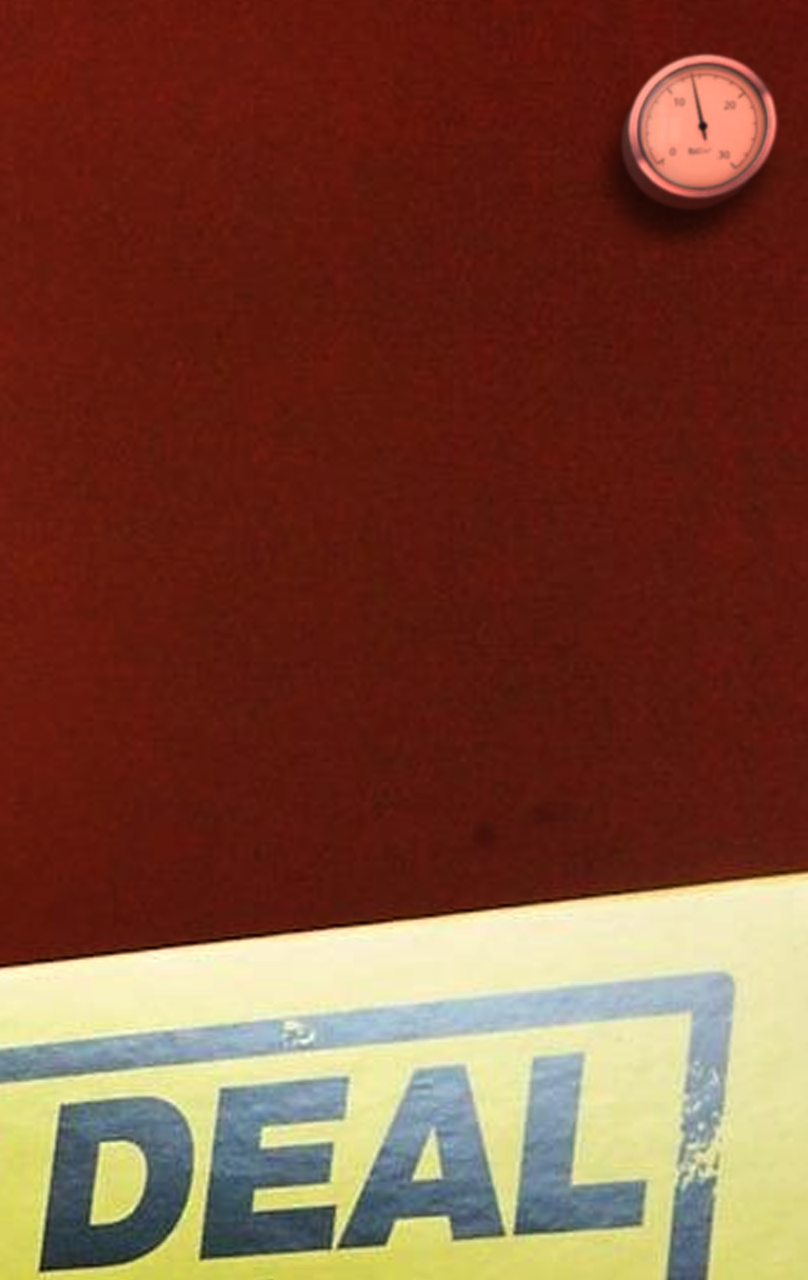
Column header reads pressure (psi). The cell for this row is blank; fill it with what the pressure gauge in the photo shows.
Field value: 13 psi
